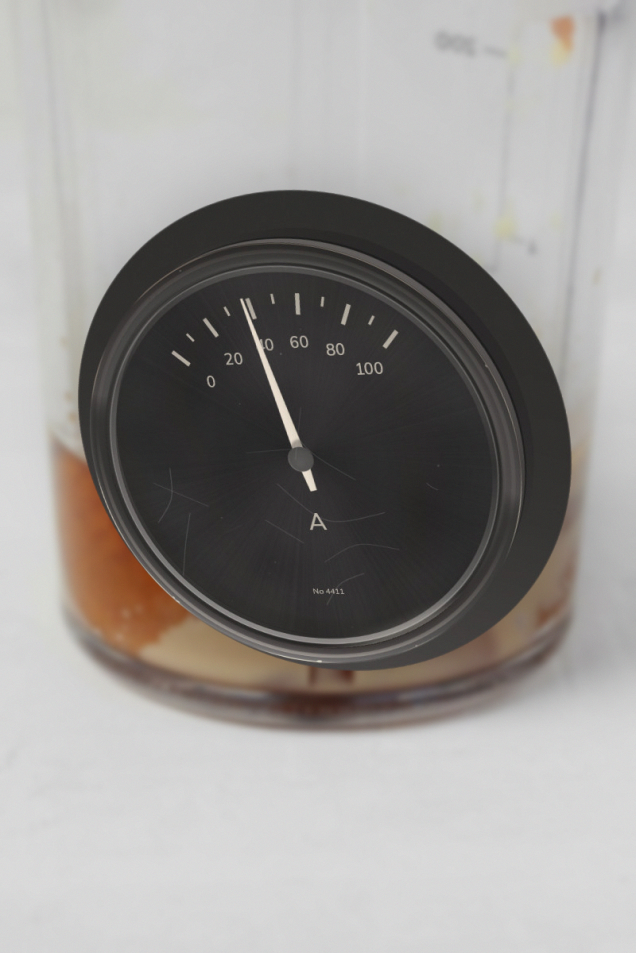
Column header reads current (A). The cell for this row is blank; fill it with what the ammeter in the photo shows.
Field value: 40 A
